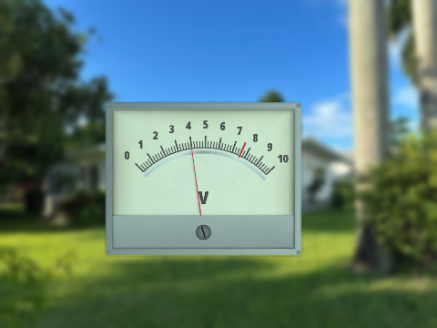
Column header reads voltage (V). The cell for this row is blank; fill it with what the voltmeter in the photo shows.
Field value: 4 V
